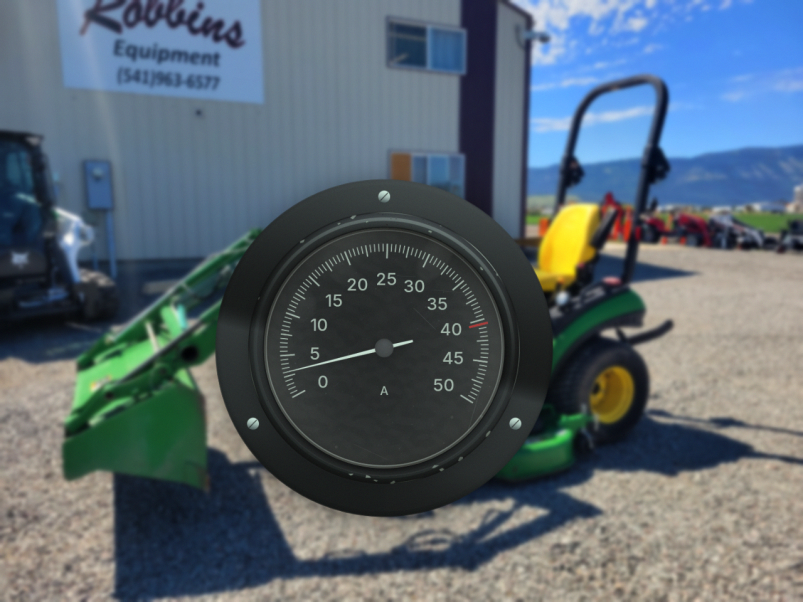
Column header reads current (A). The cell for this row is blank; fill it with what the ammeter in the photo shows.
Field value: 3 A
